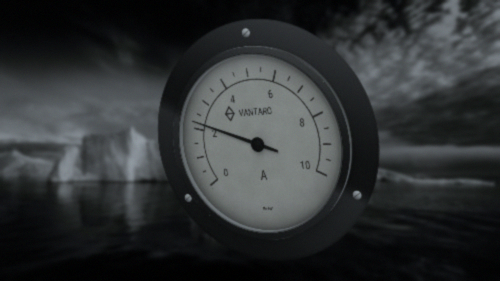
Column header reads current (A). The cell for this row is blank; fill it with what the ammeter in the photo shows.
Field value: 2.25 A
